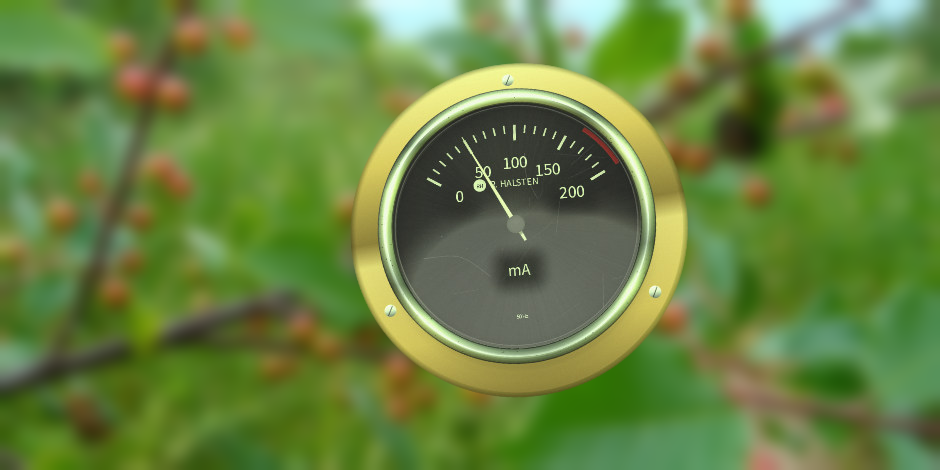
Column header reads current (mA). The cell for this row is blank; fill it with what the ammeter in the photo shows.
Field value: 50 mA
